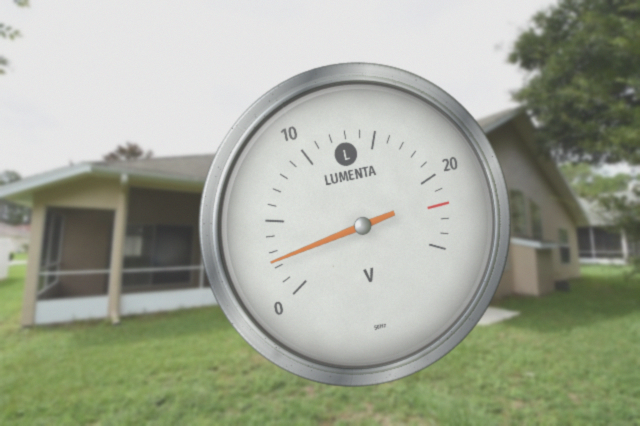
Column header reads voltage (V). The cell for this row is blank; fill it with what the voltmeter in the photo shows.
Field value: 2.5 V
